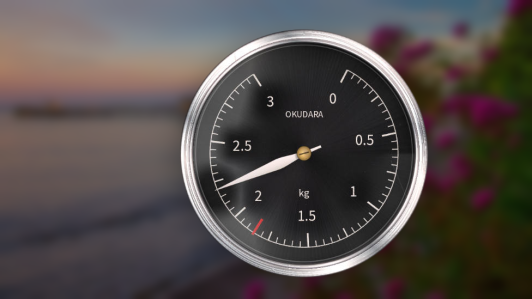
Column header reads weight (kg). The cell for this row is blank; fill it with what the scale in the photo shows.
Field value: 2.2 kg
